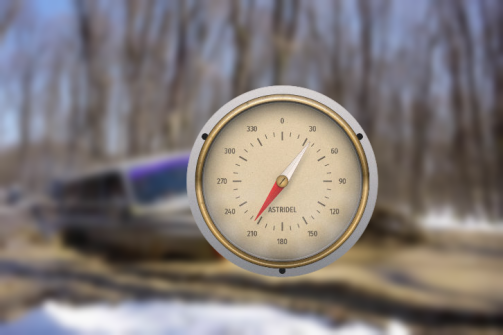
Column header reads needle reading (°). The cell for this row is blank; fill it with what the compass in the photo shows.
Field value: 215 °
